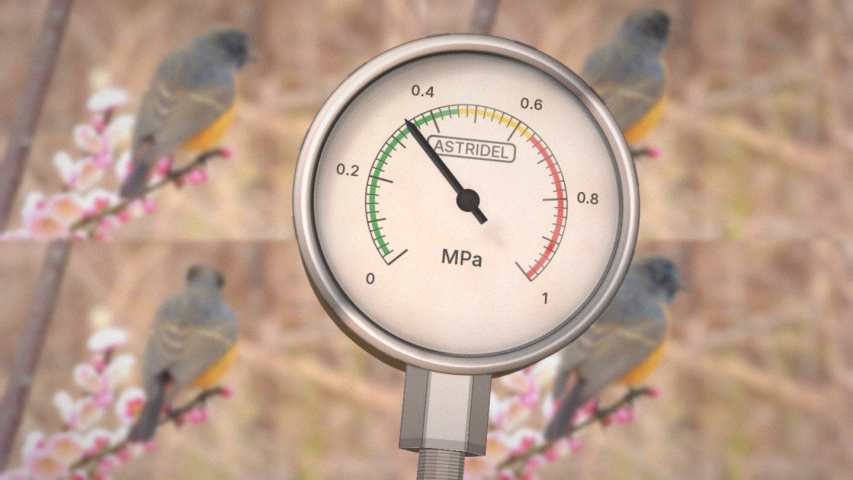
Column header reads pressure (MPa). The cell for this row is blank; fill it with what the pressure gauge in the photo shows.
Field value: 0.34 MPa
